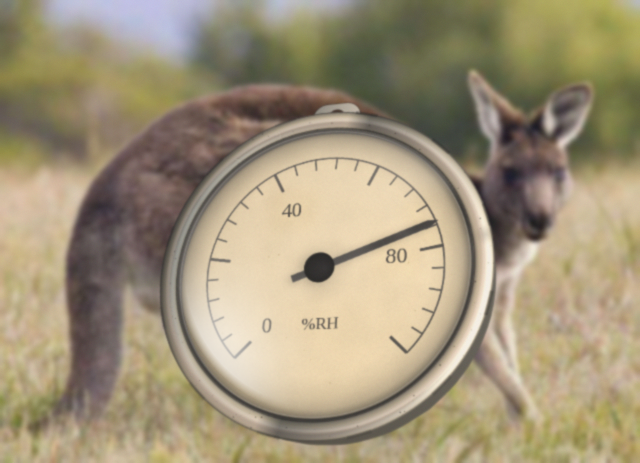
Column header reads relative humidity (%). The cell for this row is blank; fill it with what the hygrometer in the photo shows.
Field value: 76 %
